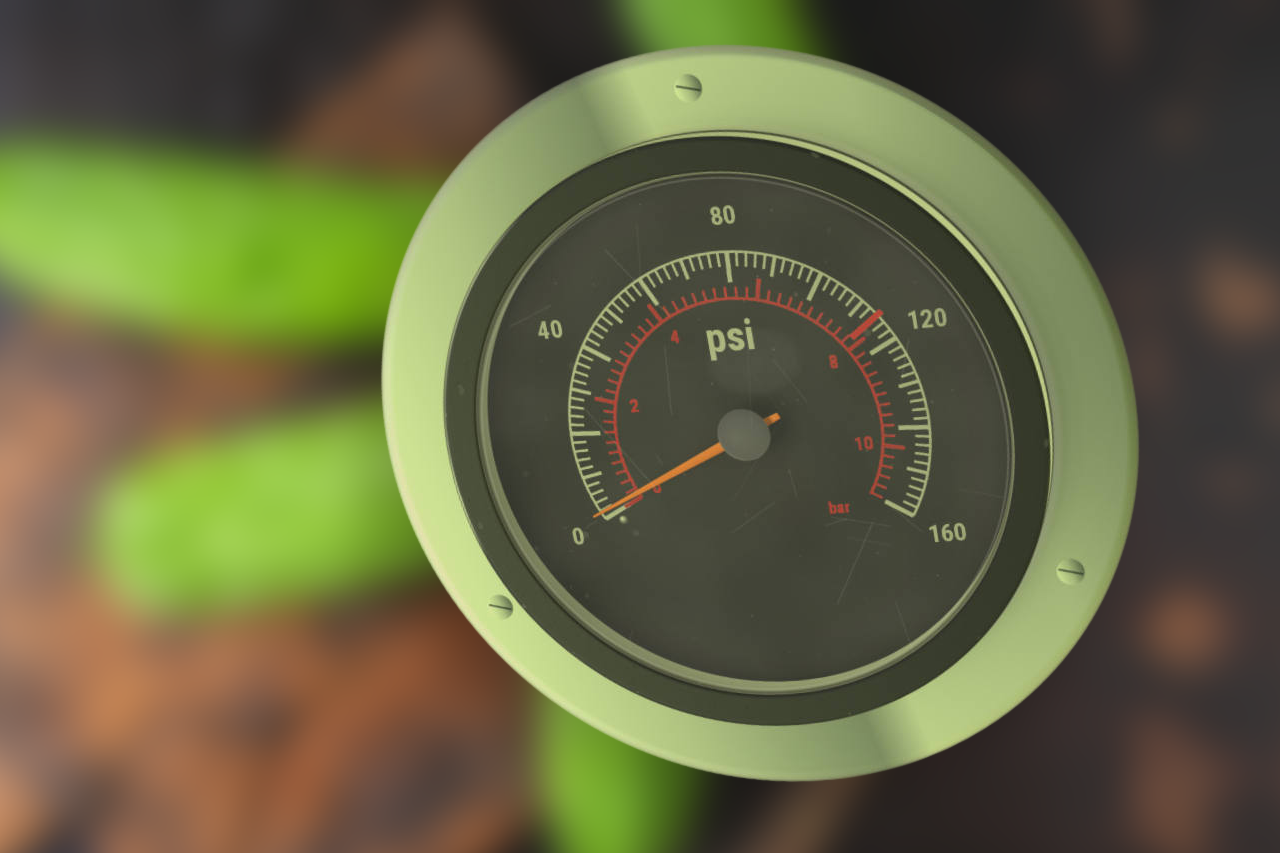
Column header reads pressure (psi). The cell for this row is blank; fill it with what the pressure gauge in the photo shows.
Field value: 2 psi
